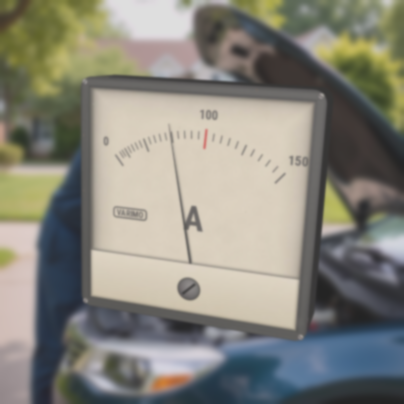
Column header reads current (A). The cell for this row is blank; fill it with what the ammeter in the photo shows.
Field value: 75 A
